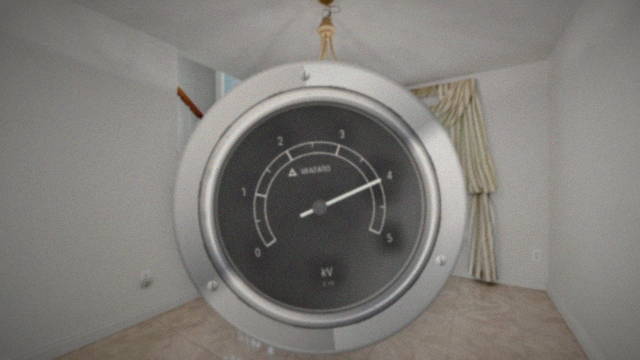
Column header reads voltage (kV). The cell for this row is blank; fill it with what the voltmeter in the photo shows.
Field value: 4 kV
